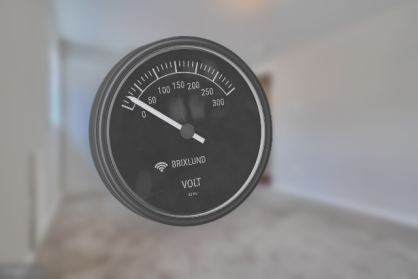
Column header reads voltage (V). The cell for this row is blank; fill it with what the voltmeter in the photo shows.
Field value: 20 V
